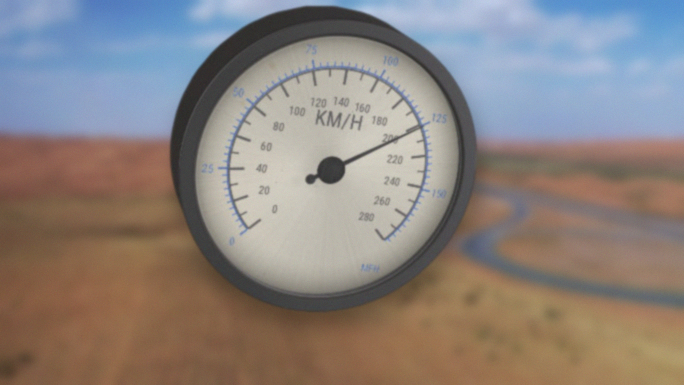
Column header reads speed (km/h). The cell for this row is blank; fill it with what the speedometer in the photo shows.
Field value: 200 km/h
